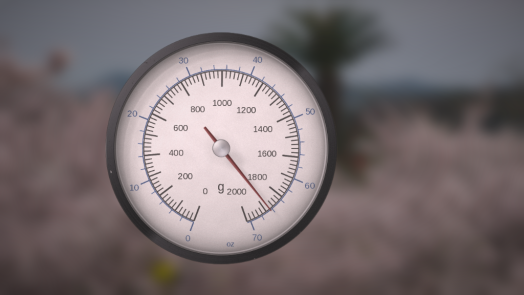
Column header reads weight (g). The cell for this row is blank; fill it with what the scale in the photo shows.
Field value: 1880 g
